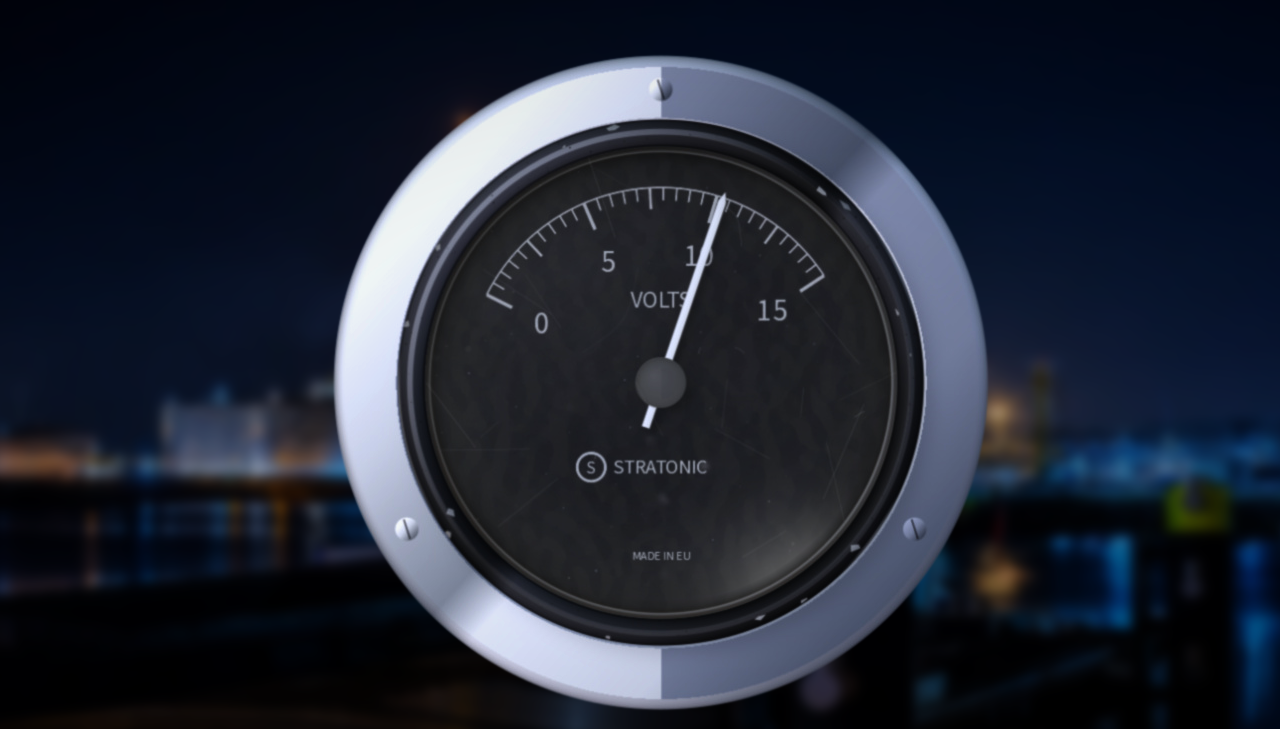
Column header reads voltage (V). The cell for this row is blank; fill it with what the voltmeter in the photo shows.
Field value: 10.25 V
